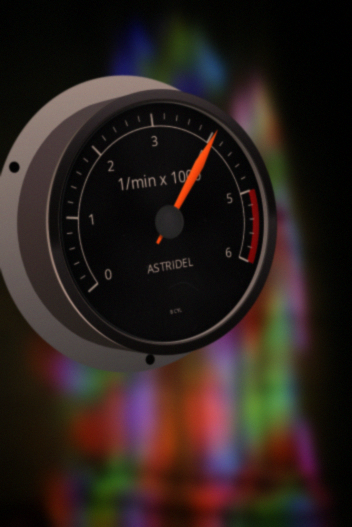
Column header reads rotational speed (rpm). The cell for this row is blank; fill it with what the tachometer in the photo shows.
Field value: 4000 rpm
